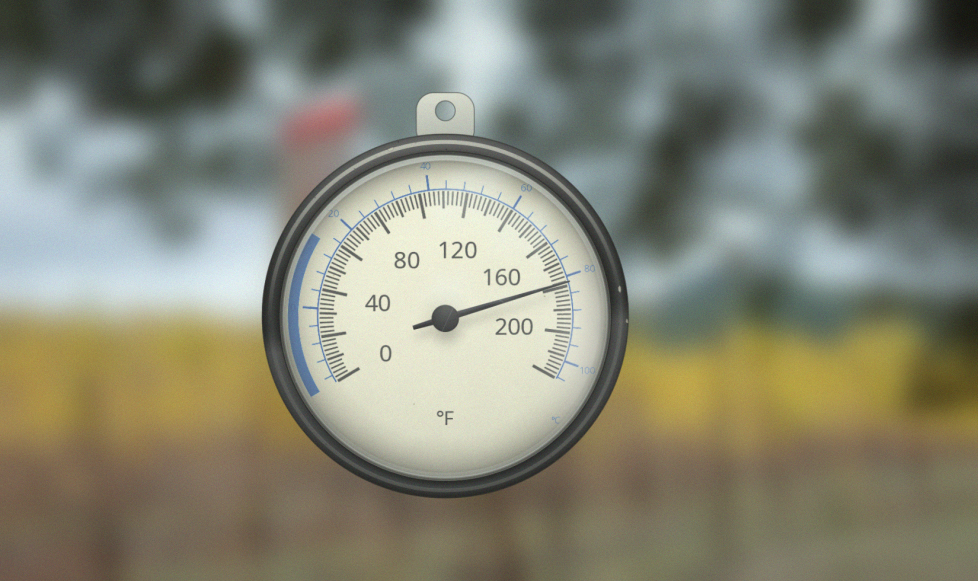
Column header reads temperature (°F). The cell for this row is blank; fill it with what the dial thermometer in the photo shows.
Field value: 178 °F
